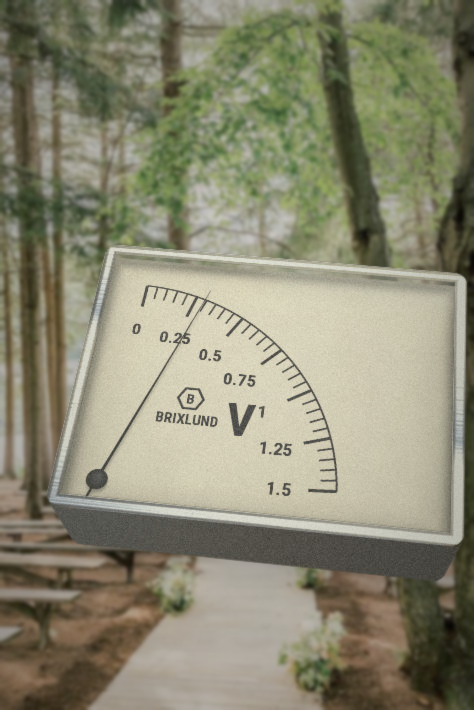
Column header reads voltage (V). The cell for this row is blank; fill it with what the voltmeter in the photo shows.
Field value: 0.3 V
